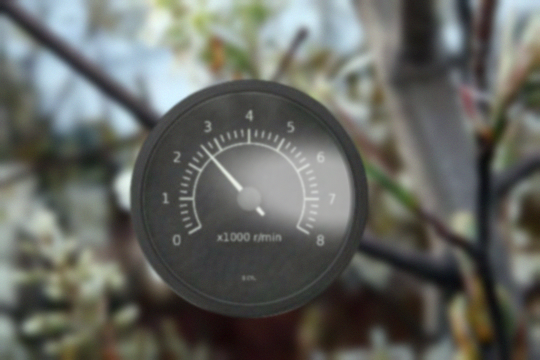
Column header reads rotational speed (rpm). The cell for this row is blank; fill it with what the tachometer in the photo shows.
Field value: 2600 rpm
